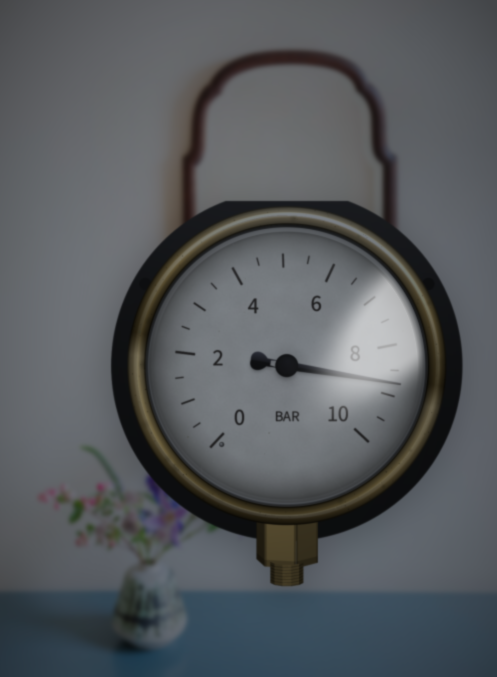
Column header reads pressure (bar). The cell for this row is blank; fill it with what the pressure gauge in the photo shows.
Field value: 8.75 bar
